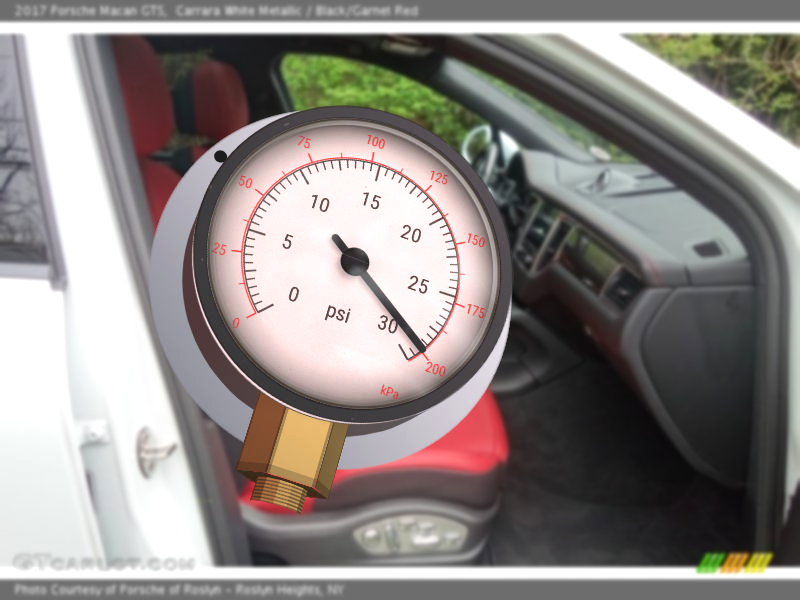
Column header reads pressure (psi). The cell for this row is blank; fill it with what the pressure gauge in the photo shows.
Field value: 29 psi
